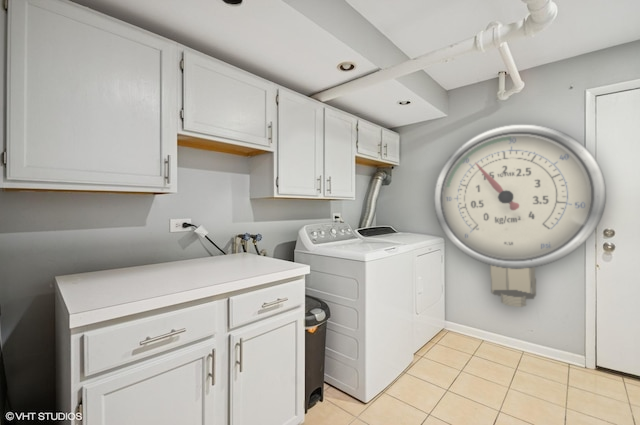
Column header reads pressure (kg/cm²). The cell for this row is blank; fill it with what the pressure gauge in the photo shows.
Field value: 1.5 kg/cm²
